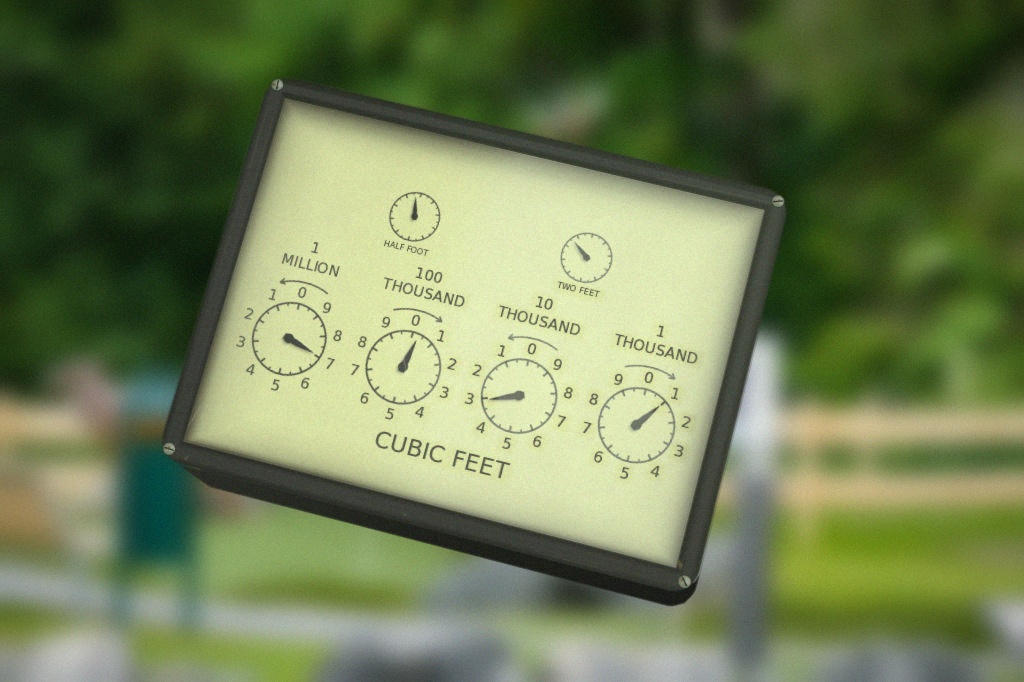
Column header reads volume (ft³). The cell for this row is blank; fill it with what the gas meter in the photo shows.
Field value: 703100 ft³
